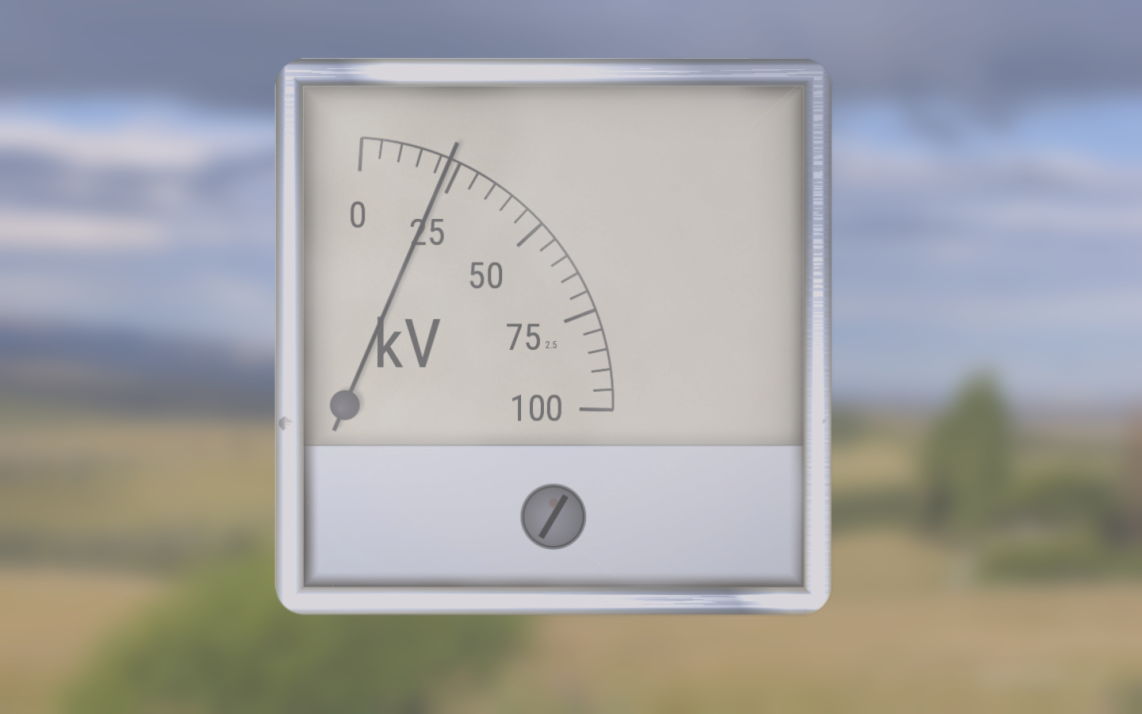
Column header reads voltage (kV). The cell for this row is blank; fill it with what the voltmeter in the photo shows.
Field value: 22.5 kV
